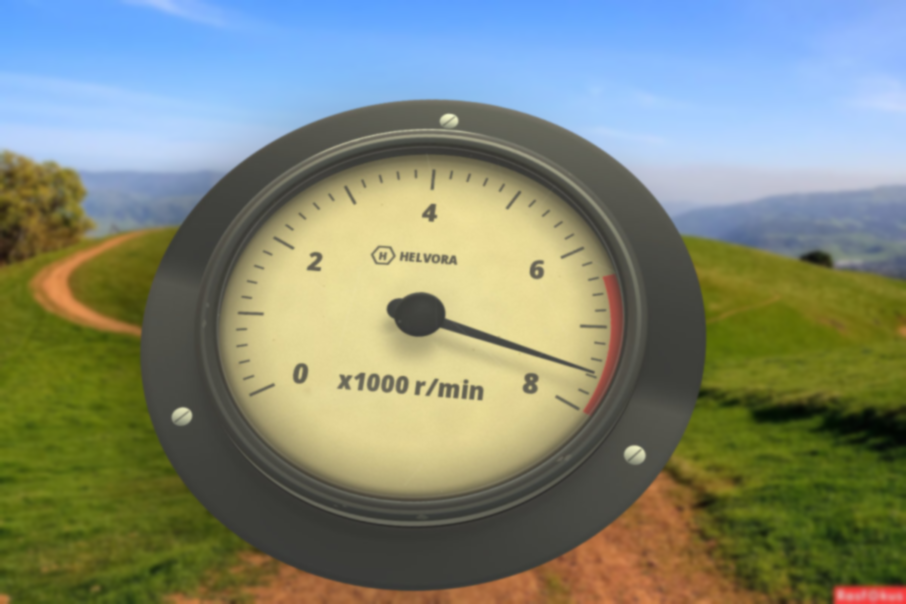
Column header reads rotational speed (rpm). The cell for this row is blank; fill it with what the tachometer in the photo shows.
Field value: 7600 rpm
